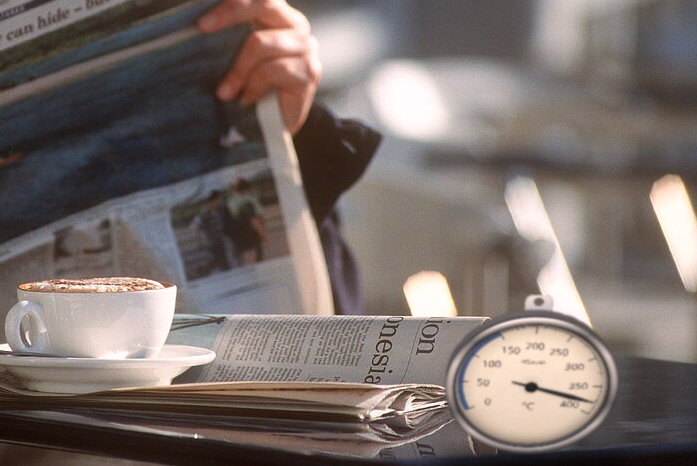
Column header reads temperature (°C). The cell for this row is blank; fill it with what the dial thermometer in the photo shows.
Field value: 375 °C
